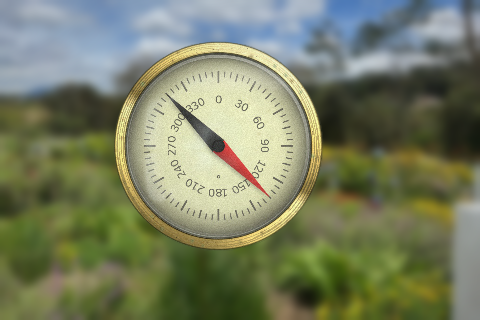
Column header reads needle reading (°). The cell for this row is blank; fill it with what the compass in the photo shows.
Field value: 135 °
